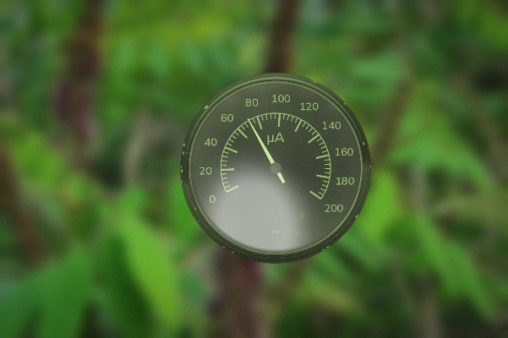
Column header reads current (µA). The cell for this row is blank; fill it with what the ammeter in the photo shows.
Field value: 72 µA
